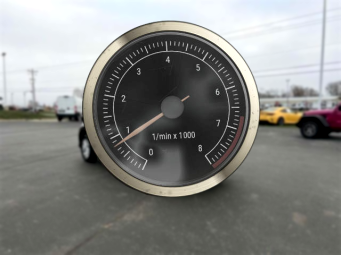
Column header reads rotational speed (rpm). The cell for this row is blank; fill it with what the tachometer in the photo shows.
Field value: 800 rpm
